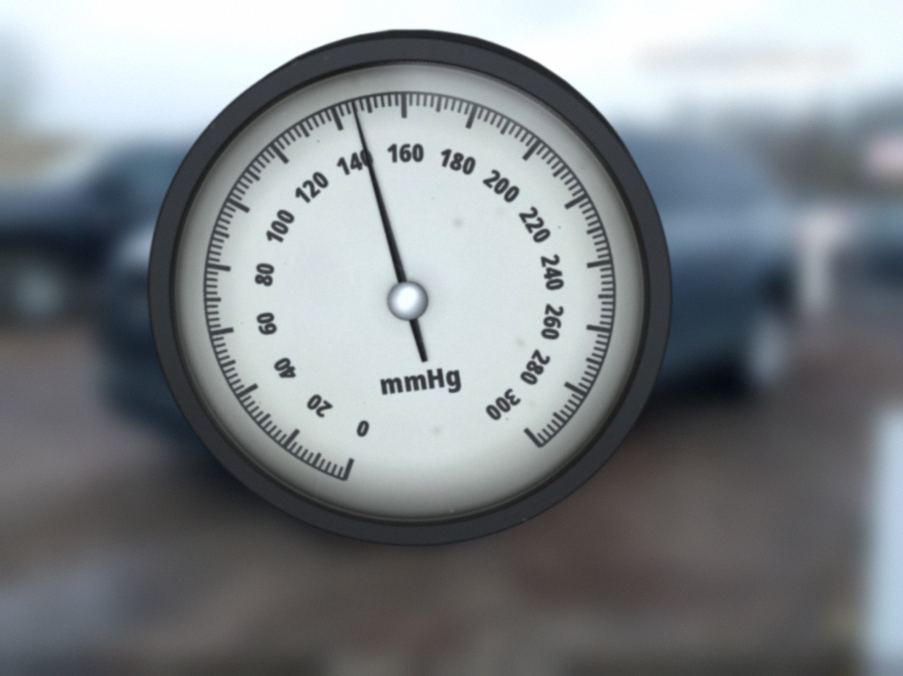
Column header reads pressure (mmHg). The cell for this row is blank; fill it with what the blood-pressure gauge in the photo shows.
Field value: 146 mmHg
